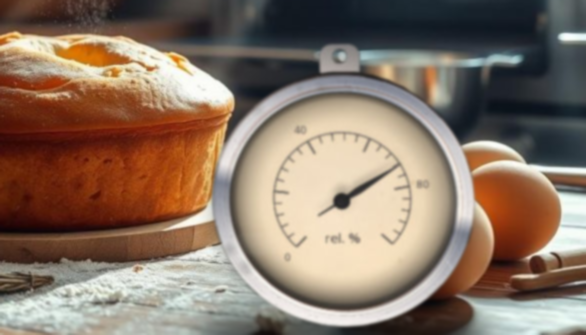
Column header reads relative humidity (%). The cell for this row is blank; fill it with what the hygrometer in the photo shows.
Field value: 72 %
